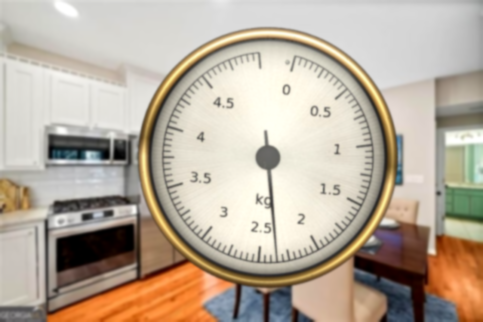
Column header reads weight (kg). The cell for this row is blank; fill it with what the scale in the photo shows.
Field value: 2.35 kg
